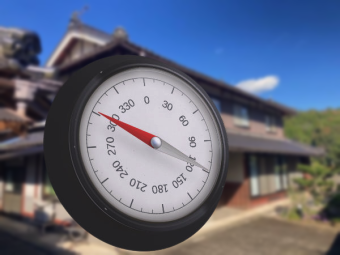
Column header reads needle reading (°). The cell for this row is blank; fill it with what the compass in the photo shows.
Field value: 300 °
